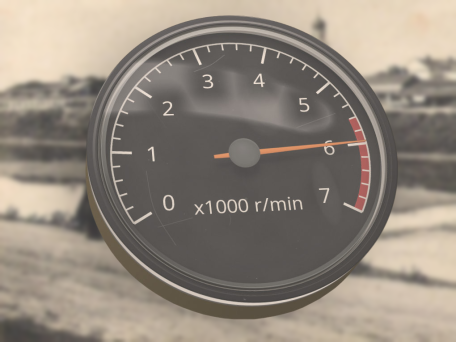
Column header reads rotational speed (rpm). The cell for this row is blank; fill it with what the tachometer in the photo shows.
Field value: 6000 rpm
